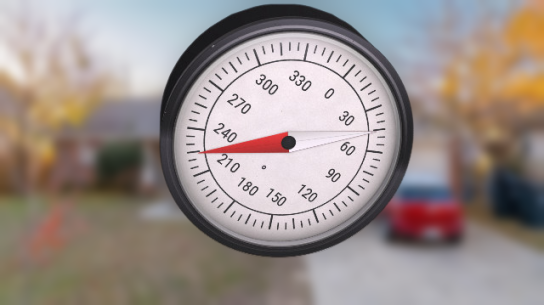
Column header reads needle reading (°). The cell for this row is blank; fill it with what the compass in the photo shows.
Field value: 225 °
